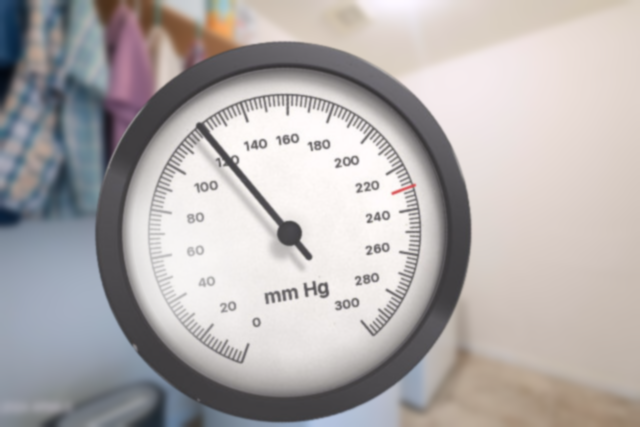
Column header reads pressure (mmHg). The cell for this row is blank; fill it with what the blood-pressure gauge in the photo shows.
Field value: 120 mmHg
